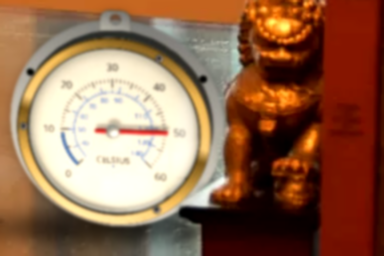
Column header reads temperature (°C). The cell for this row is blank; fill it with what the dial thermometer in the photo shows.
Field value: 50 °C
